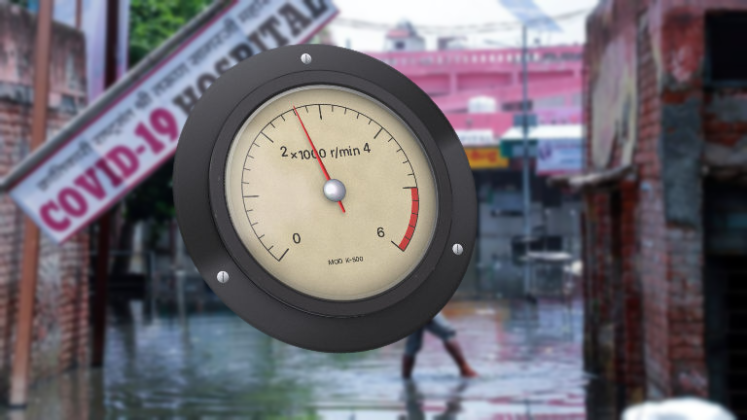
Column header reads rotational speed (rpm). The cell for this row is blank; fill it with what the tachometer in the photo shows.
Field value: 2600 rpm
